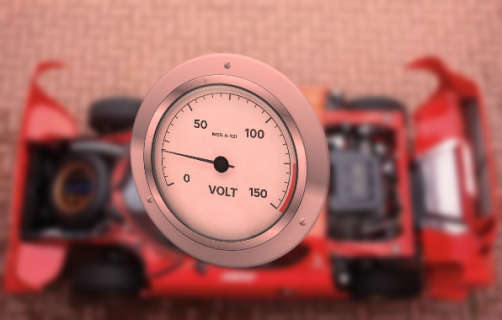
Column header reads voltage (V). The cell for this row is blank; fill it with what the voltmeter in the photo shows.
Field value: 20 V
